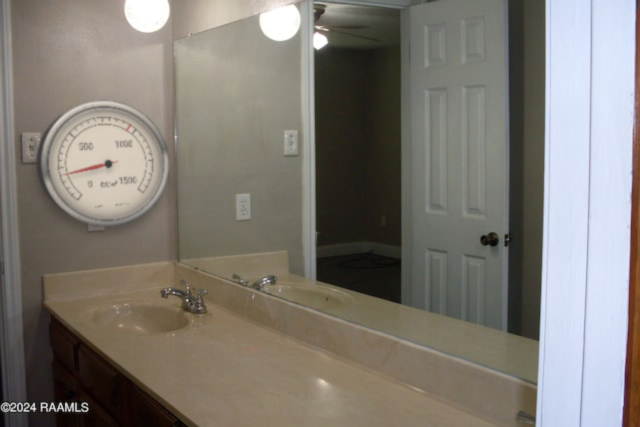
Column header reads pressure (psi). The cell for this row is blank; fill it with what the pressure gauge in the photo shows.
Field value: 200 psi
